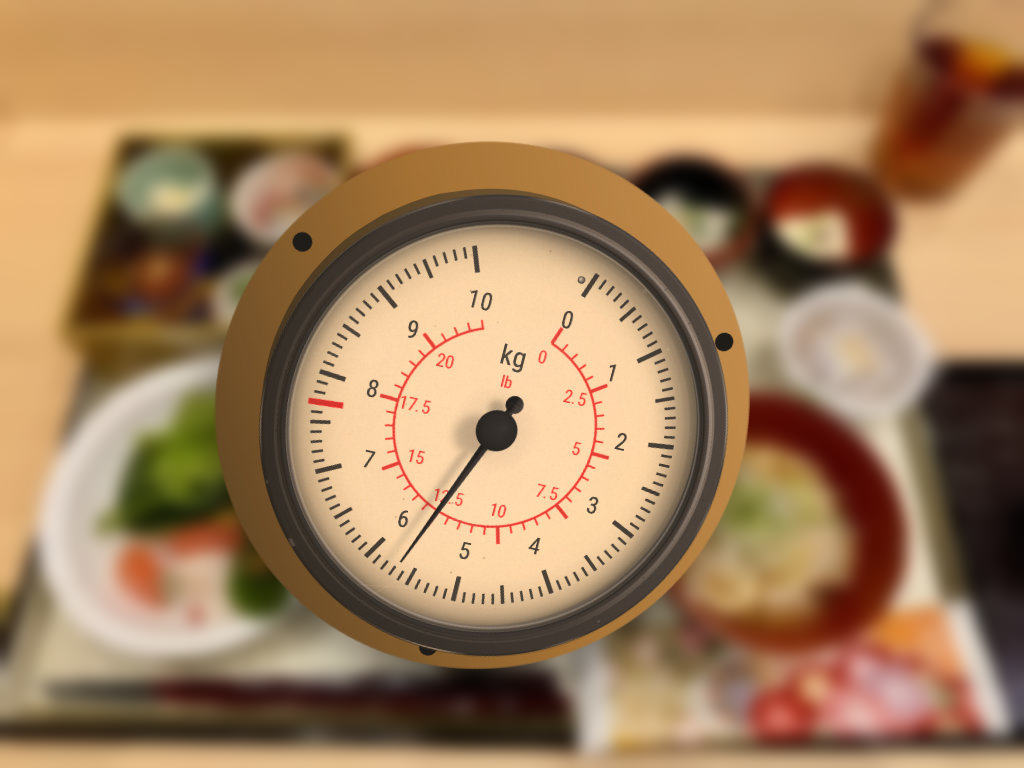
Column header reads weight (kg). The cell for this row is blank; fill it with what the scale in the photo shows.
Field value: 5.7 kg
